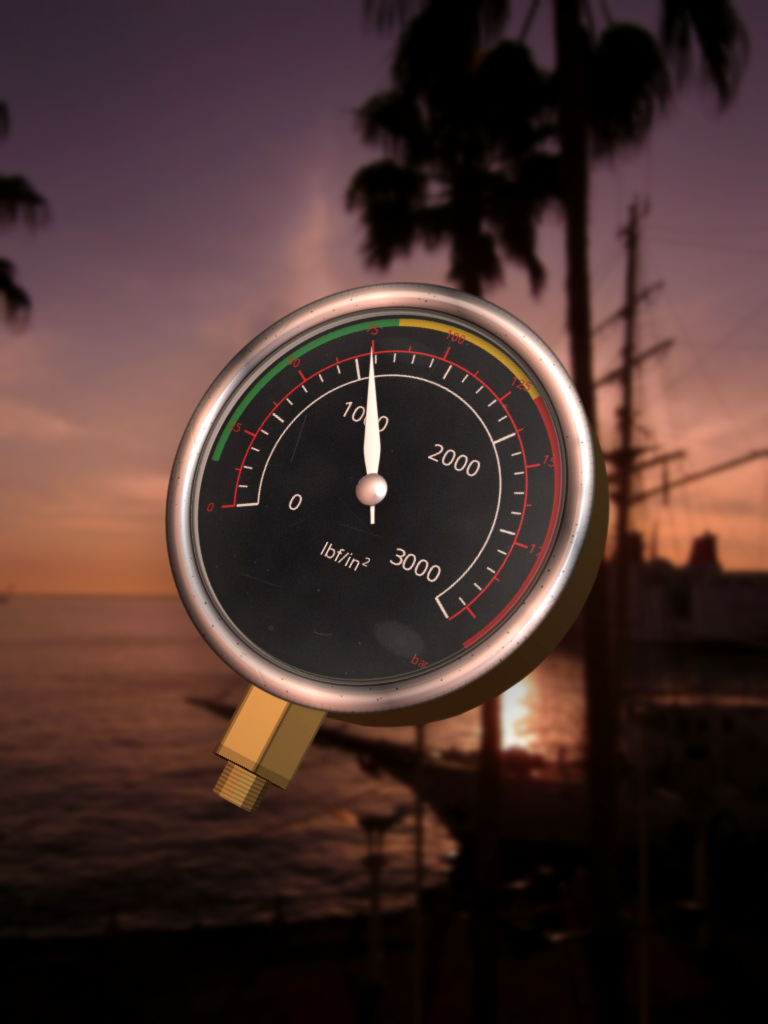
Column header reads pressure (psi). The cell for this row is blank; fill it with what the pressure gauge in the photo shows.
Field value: 1100 psi
